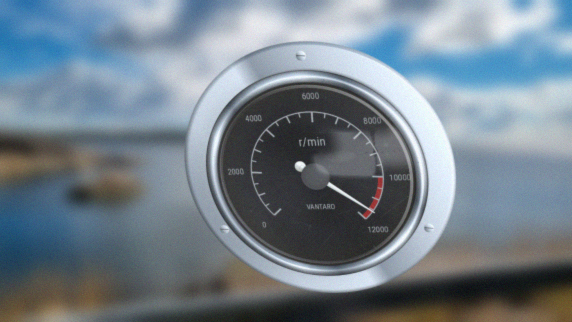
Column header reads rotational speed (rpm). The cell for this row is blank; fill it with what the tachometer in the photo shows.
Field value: 11500 rpm
